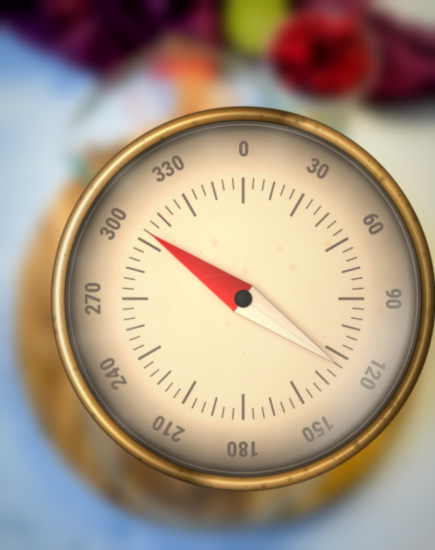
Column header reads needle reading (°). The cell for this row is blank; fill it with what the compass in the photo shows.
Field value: 305 °
